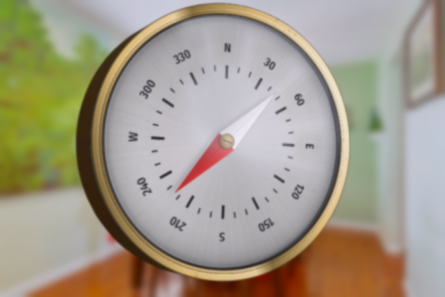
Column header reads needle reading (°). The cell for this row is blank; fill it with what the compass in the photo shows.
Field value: 225 °
